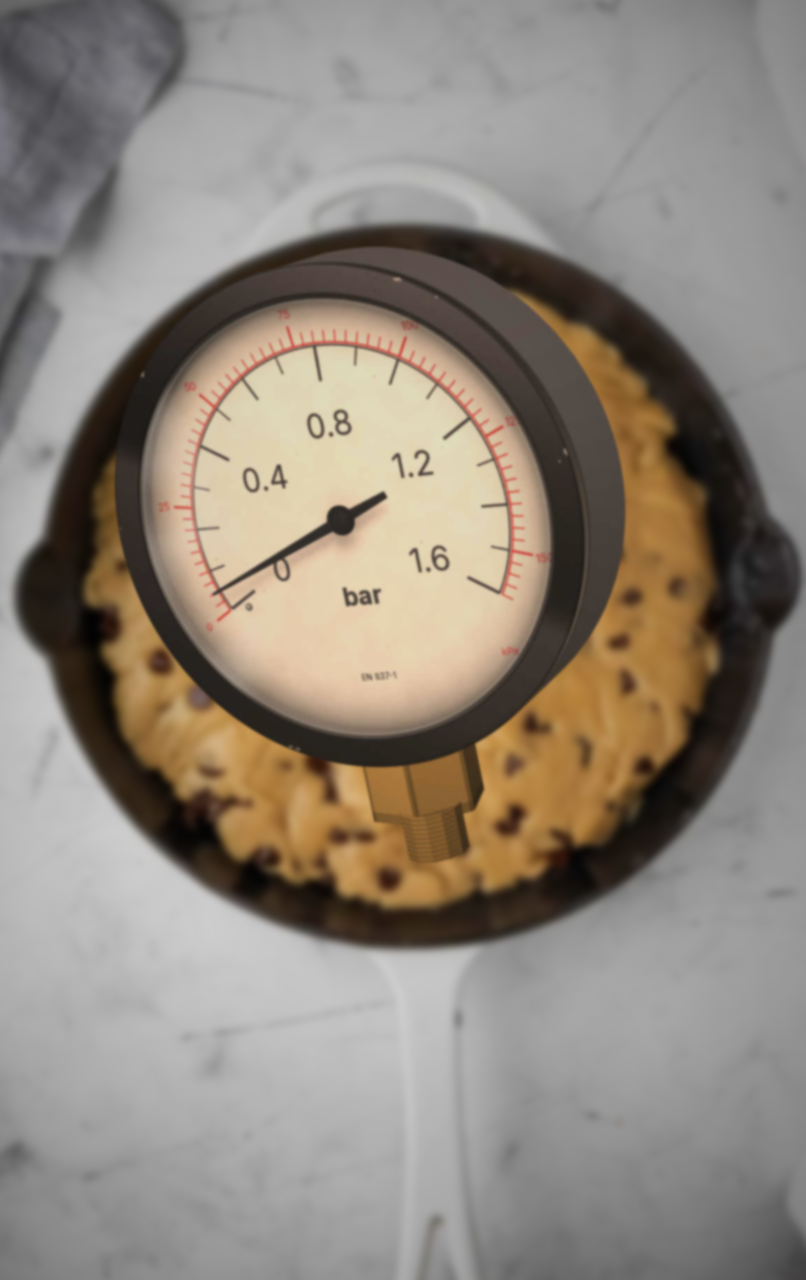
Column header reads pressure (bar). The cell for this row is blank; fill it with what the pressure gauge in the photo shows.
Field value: 0.05 bar
